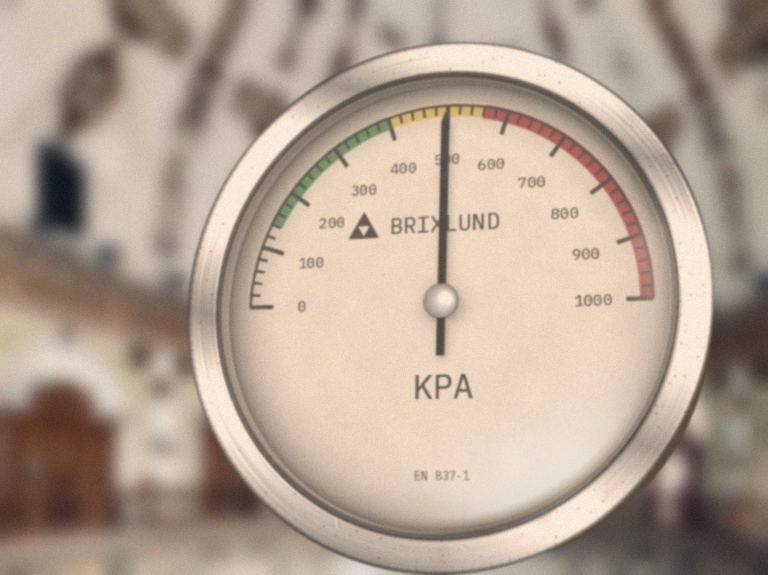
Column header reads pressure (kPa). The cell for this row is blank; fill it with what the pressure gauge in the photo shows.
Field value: 500 kPa
